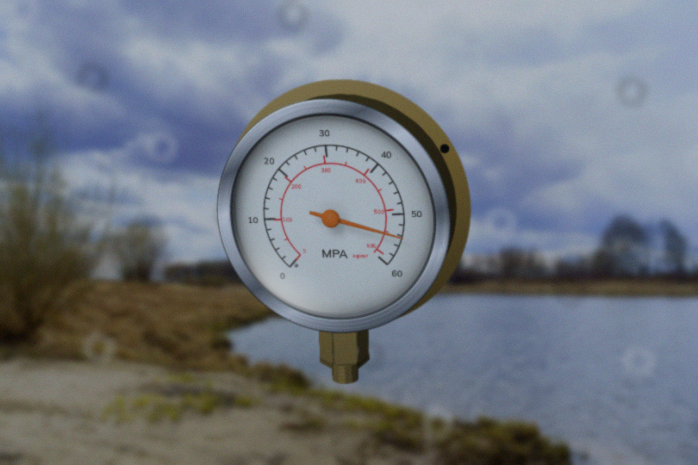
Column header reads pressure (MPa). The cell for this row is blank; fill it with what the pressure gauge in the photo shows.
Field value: 54 MPa
